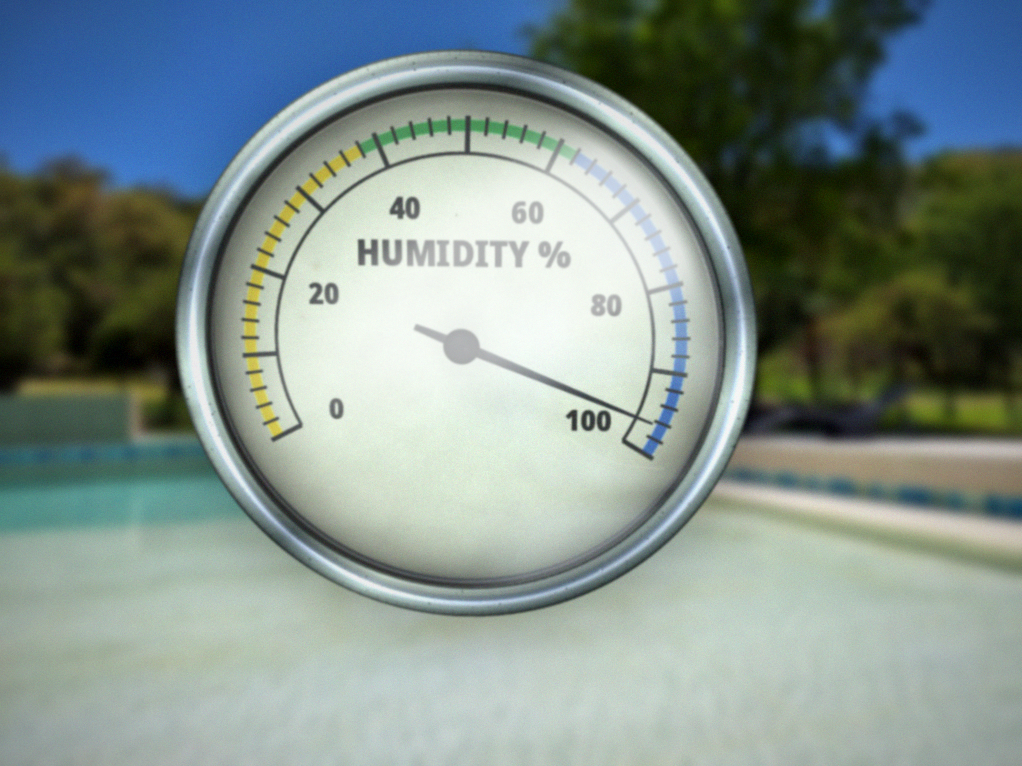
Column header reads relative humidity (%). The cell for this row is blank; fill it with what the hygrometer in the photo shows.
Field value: 96 %
